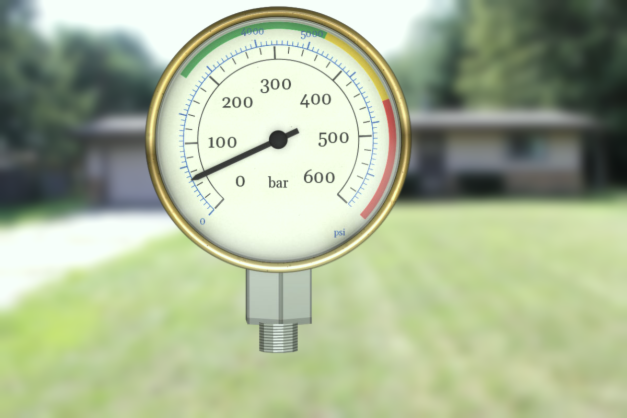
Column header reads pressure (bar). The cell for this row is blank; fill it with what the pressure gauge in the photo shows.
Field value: 50 bar
